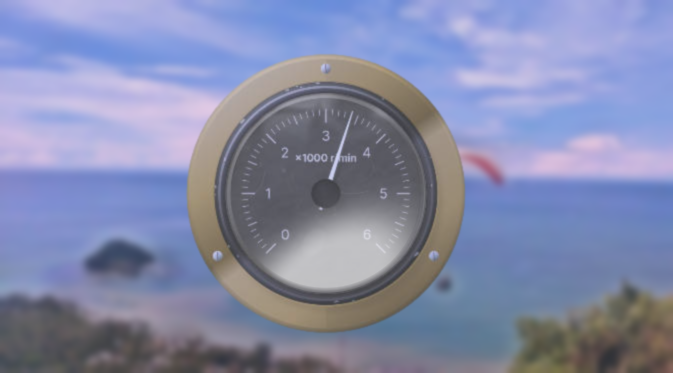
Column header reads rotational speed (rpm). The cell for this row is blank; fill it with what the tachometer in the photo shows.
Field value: 3400 rpm
